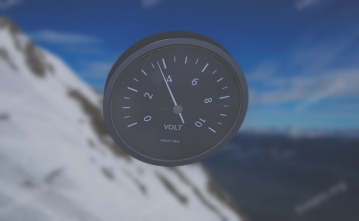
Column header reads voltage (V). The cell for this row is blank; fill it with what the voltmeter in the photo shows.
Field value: 3.75 V
